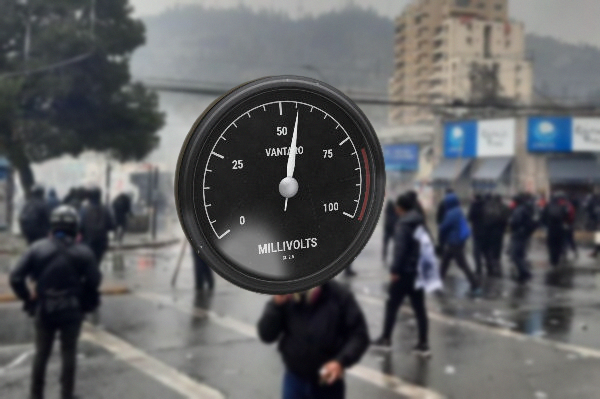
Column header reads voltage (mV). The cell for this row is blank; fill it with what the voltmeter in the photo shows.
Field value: 55 mV
